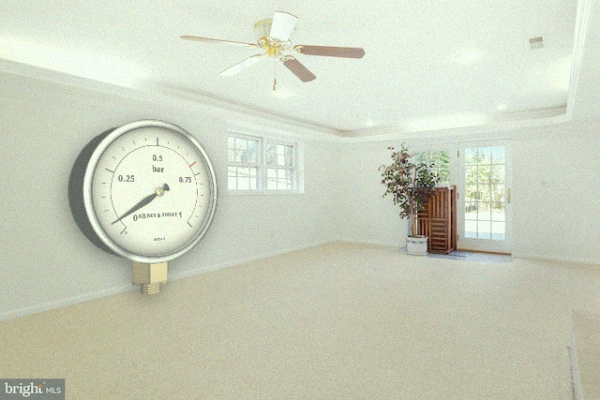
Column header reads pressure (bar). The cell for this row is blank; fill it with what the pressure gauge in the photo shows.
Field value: 0.05 bar
